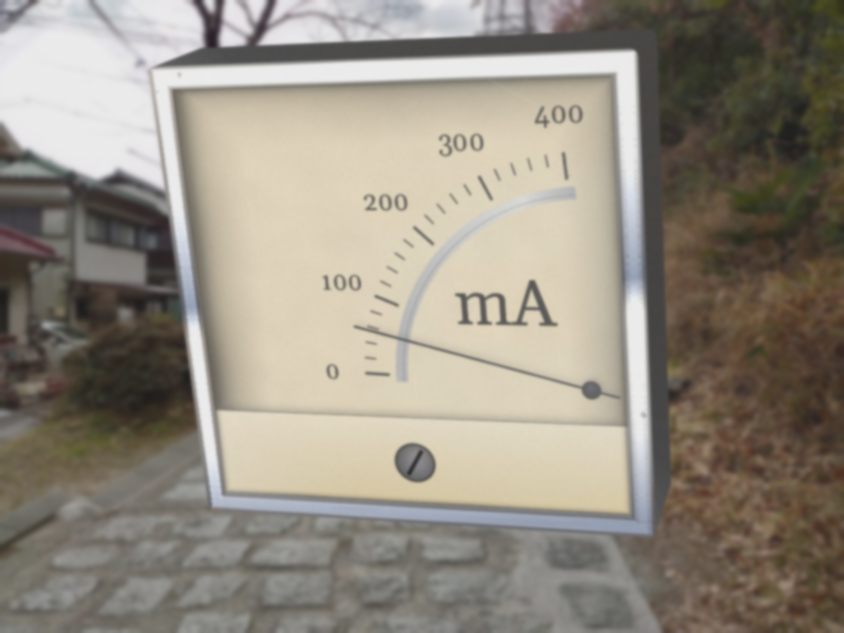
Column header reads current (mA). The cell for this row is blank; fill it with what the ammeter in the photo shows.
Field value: 60 mA
